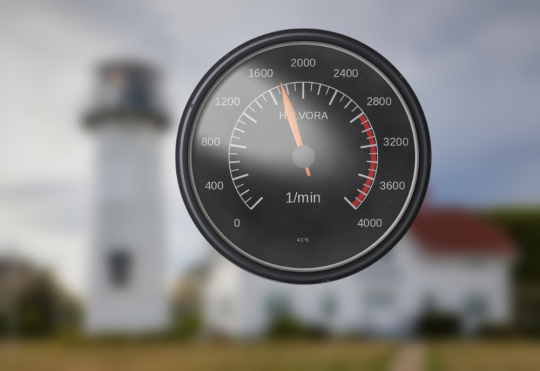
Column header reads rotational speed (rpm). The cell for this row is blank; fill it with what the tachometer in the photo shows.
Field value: 1750 rpm
